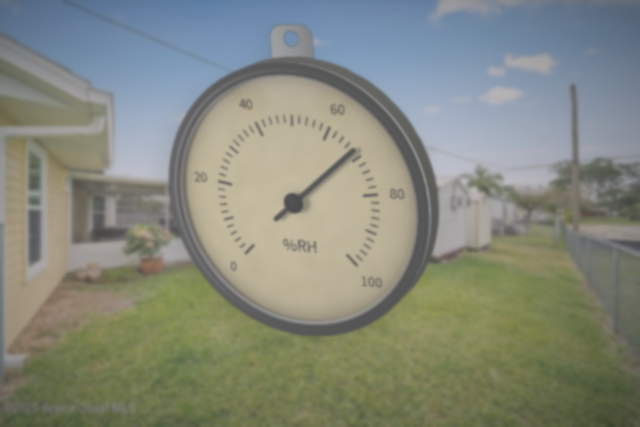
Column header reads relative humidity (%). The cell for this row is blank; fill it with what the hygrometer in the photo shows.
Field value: 68 %
